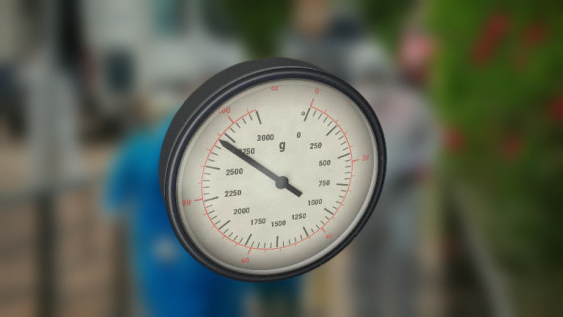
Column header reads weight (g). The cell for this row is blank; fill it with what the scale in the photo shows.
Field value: 2700 g
